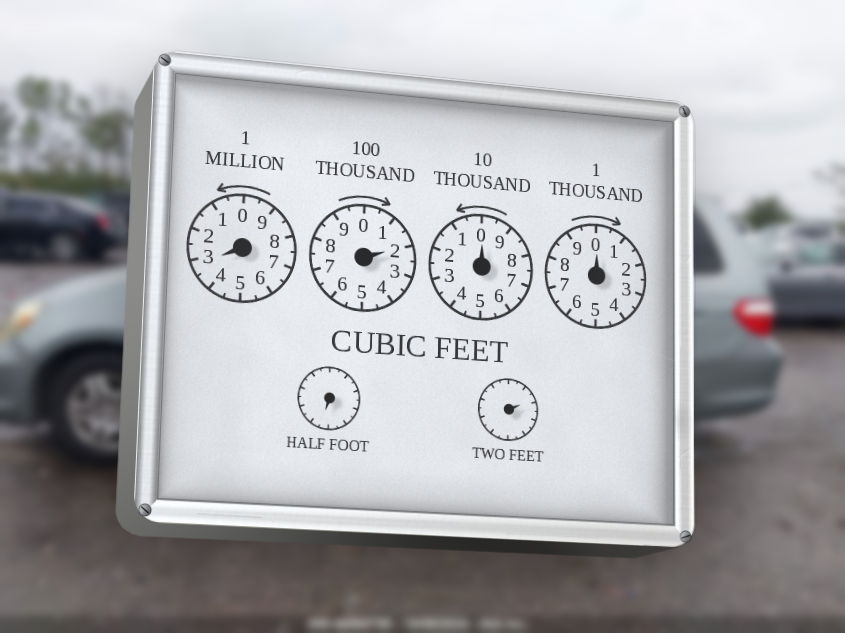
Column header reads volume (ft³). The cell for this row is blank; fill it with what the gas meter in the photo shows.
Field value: 320000 ft³
